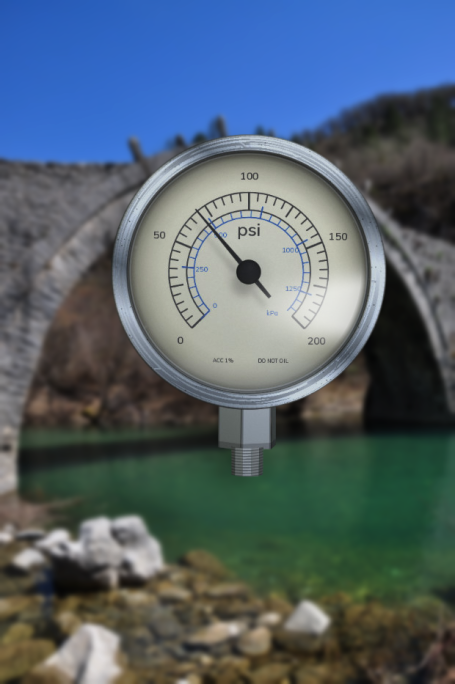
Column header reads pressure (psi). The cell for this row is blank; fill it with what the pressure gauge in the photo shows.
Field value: 70 psi
